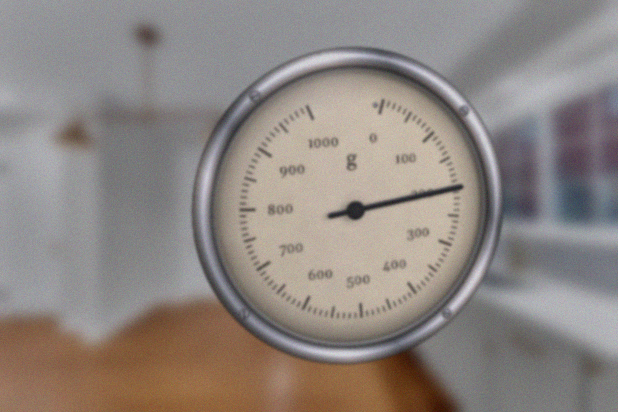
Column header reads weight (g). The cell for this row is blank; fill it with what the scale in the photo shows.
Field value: 200 g
